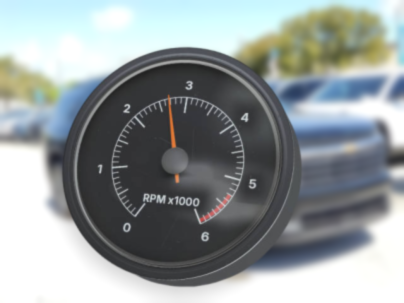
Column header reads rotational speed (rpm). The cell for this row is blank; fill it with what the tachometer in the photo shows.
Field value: 2700 rpm
